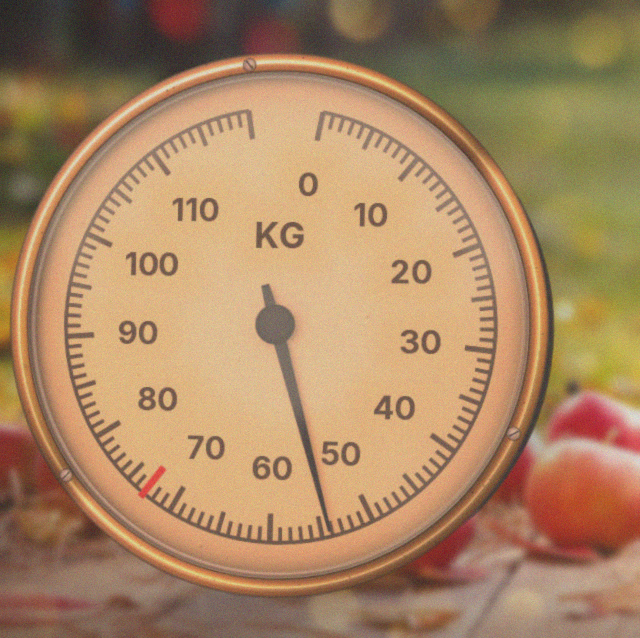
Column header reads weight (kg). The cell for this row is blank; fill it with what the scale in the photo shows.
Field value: 54 kg
